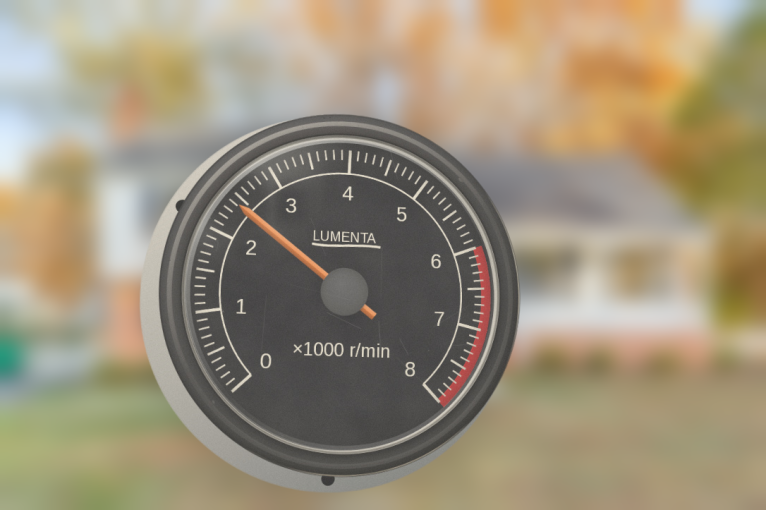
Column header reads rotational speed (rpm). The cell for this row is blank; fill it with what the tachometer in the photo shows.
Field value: 2400 rpm
